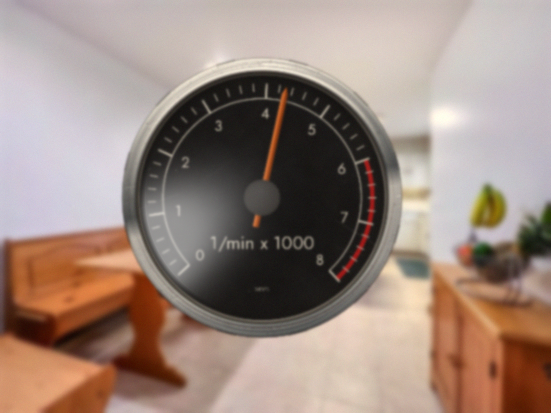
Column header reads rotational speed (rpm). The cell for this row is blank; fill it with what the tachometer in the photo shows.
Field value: 4300 rpm
